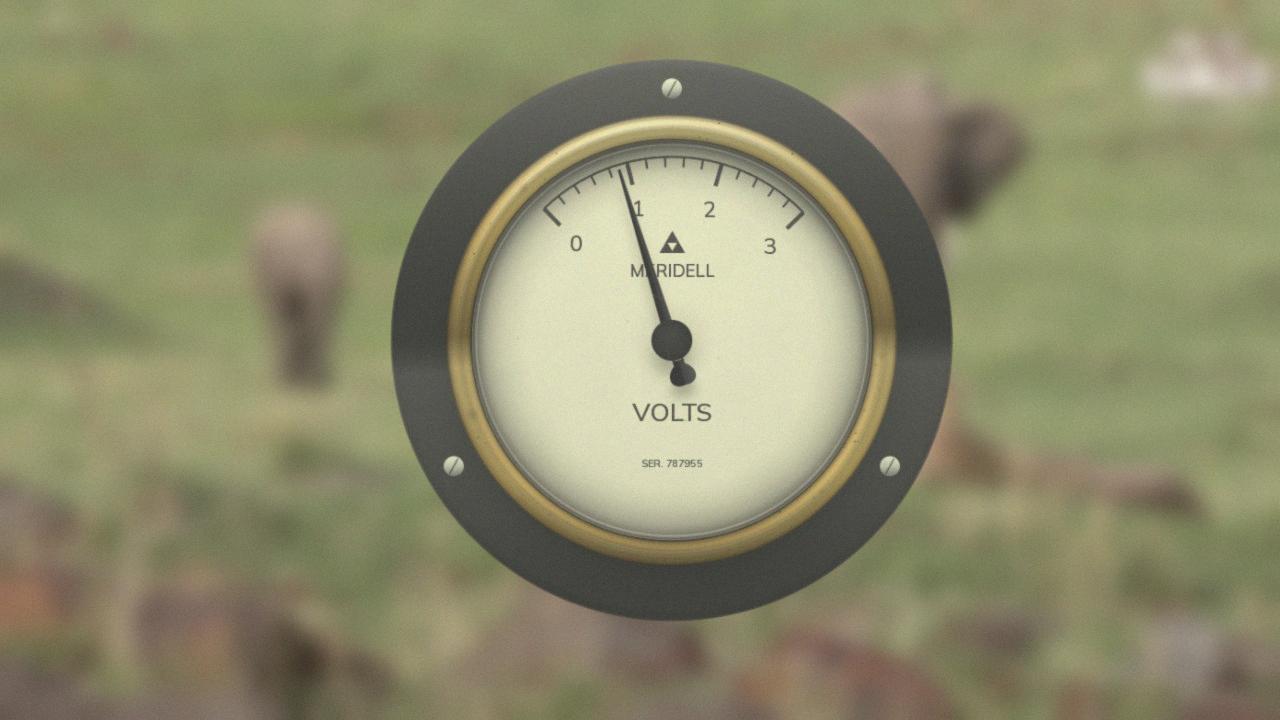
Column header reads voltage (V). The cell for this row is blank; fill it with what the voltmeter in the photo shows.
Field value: 0.9 V
